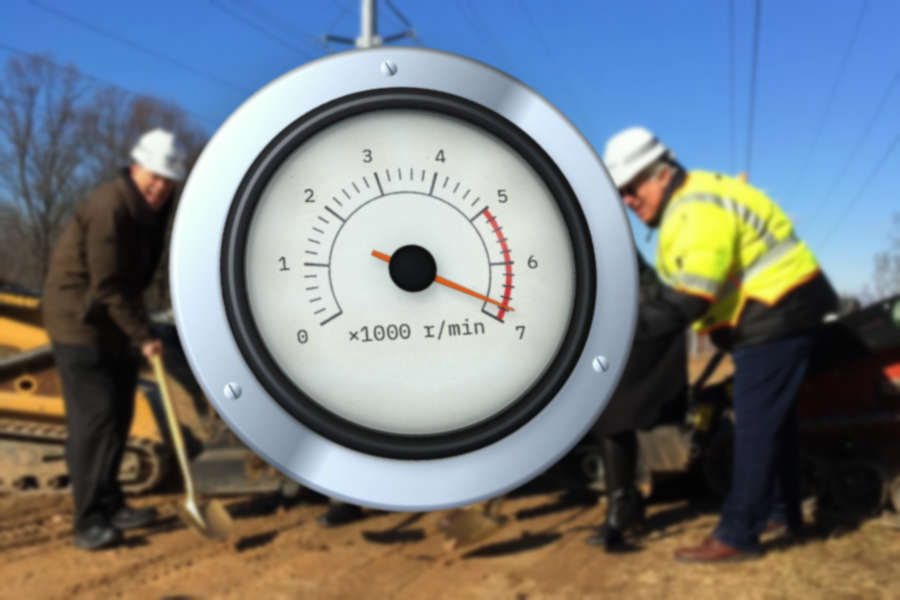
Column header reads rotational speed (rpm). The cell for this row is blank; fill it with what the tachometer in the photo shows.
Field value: 6800 rpm
